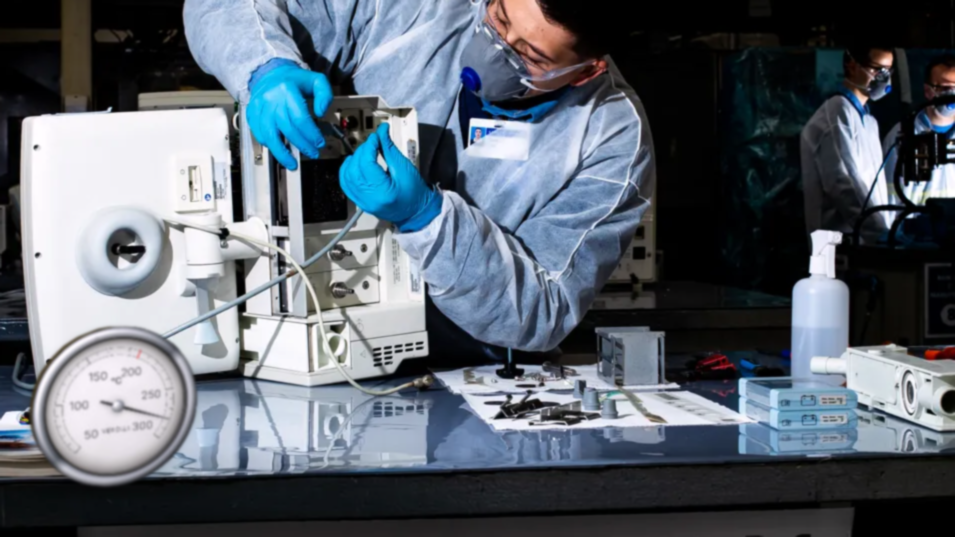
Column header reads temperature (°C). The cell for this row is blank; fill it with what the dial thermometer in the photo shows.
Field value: 280 °C
